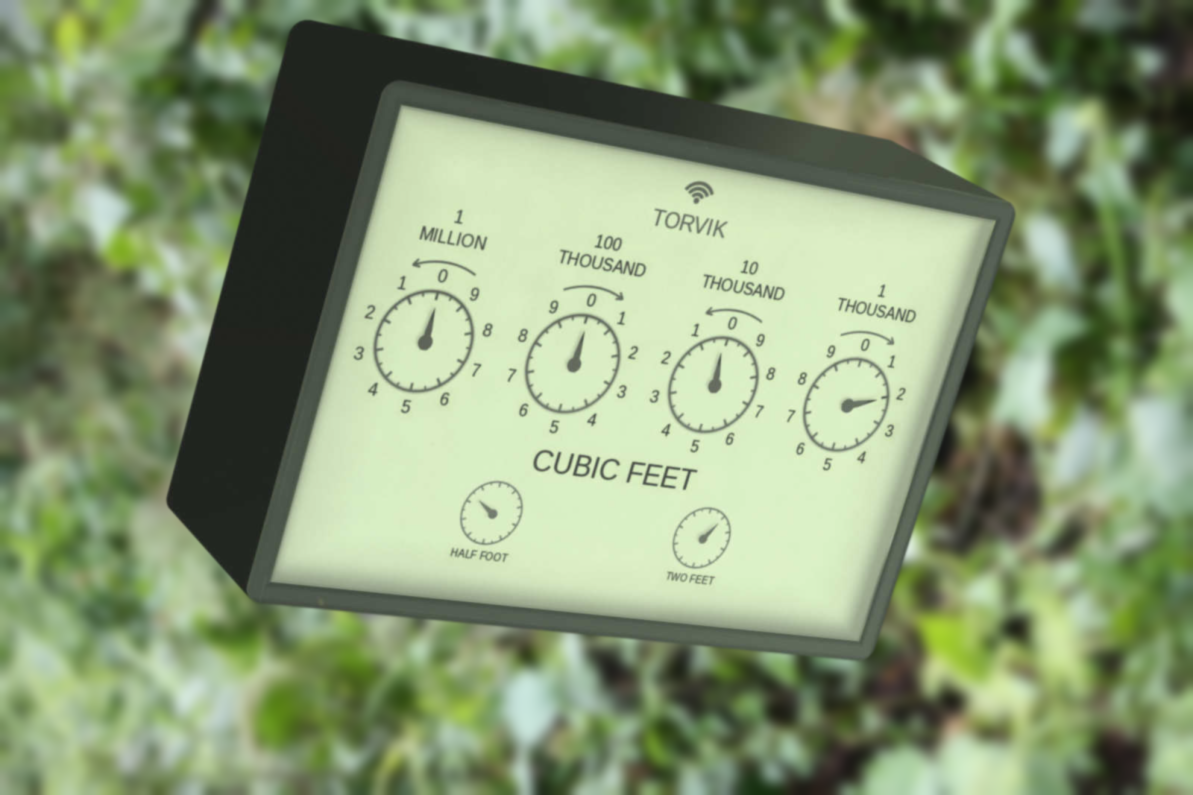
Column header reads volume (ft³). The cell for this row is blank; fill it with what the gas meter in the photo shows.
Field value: 200 ft³
